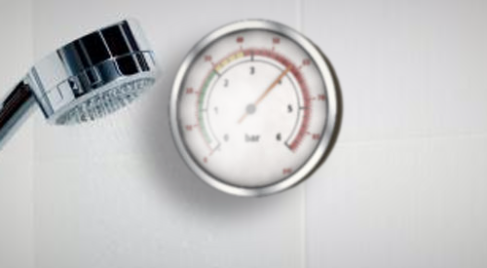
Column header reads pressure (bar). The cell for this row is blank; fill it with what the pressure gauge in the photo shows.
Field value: 4 bar
